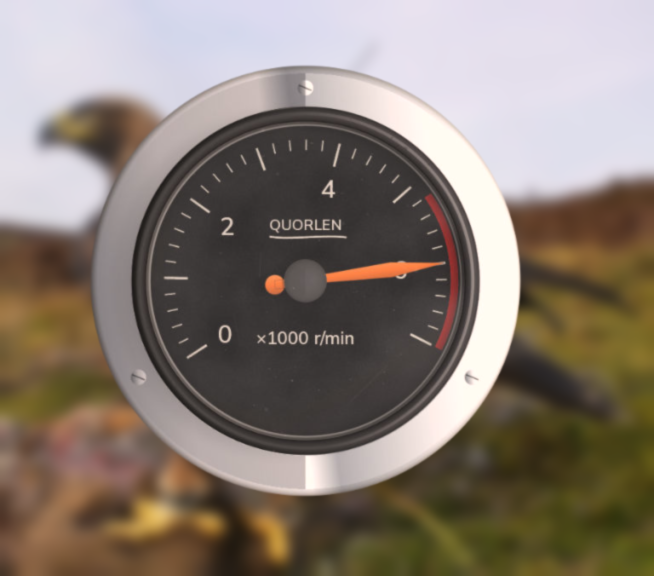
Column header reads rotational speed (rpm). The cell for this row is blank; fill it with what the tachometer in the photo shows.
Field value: 6000 rpm
